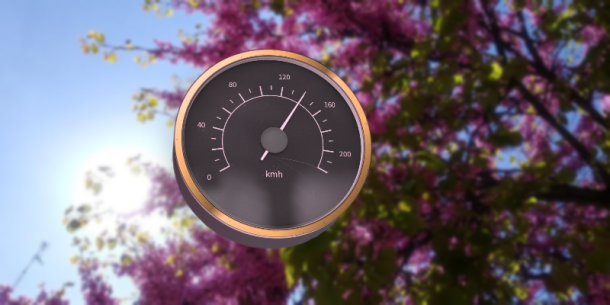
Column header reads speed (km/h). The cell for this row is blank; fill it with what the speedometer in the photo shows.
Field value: 140 km/h
